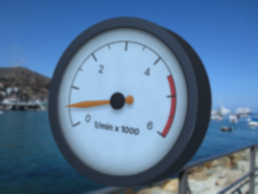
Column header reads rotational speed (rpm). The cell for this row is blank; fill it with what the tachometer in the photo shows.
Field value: 500 rpm
